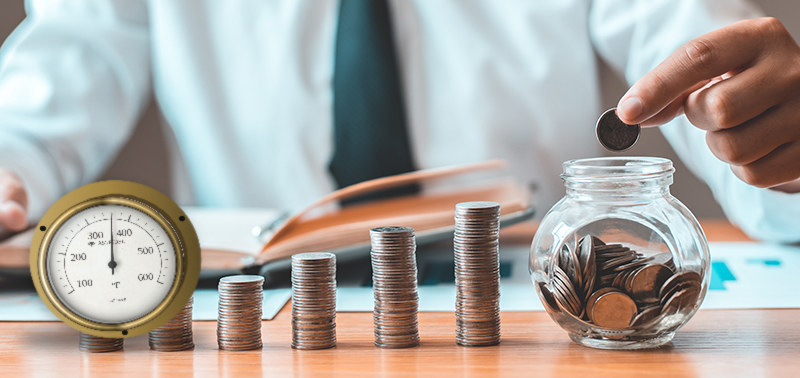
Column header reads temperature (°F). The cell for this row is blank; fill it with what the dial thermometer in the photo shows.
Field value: 360 °F
